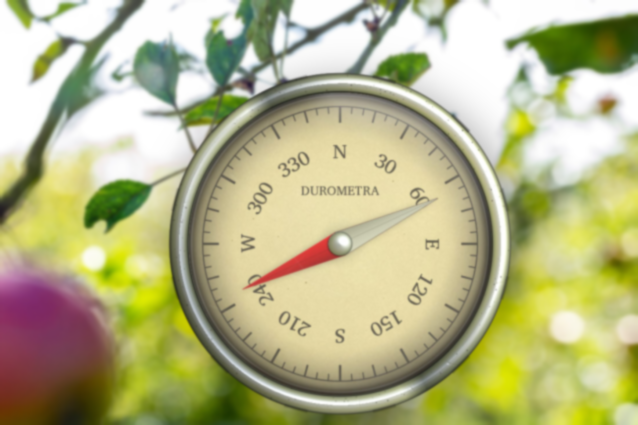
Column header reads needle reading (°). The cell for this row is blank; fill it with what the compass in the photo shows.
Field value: 245 °
